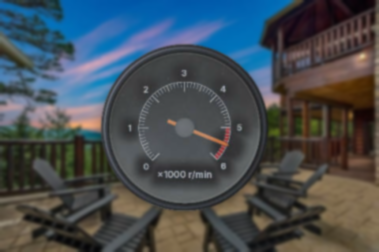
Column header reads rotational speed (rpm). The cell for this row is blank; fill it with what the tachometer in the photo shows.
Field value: 5500 rpm
